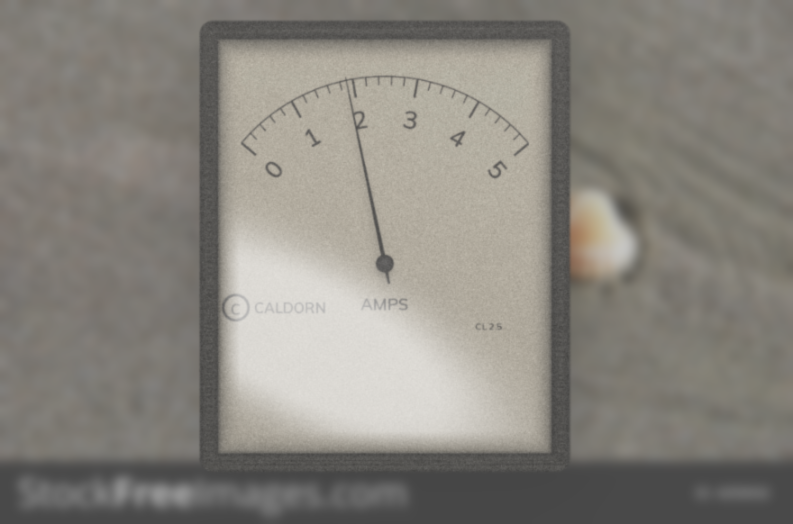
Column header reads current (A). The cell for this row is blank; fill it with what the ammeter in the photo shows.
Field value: 1.9 A
